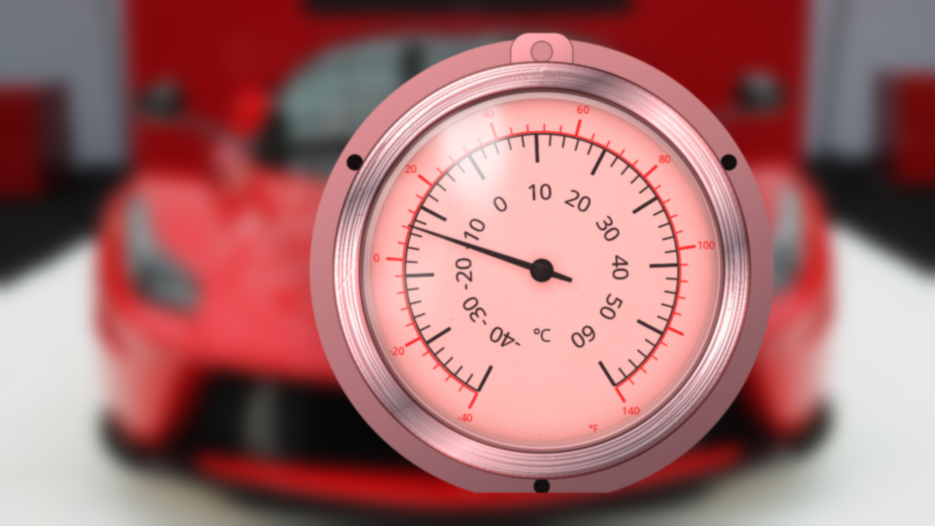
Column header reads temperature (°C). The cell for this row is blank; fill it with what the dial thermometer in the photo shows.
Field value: -13 °C
